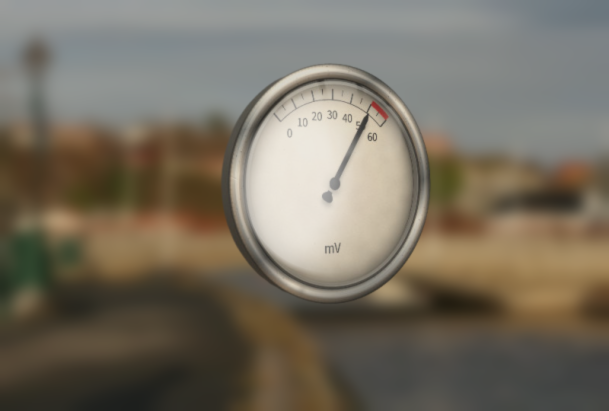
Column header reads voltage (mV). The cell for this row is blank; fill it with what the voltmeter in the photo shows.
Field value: 50 mV
